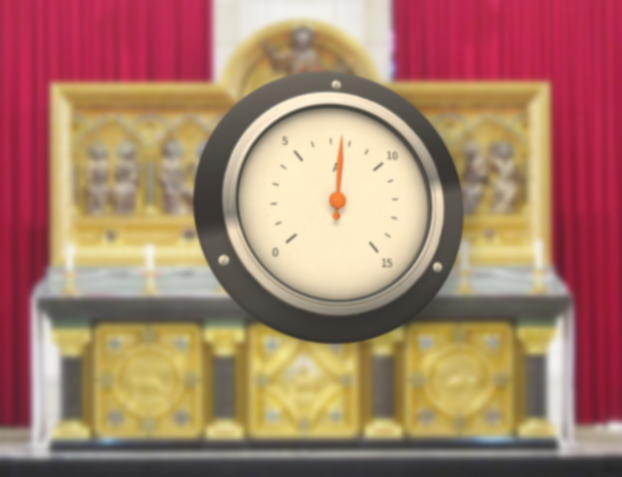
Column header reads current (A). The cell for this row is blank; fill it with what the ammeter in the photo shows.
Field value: 7.5 A
